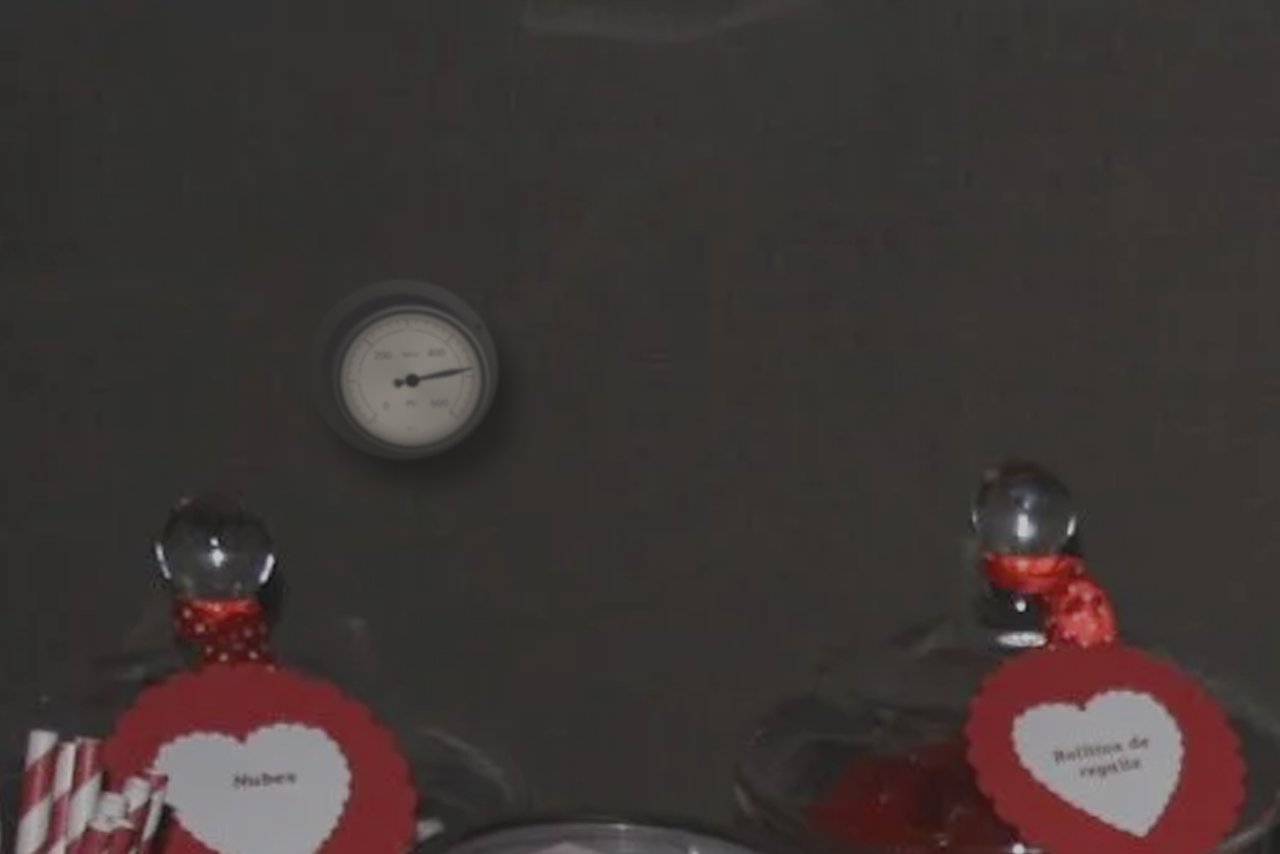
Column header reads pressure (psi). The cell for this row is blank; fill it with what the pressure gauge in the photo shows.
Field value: 480 psi
